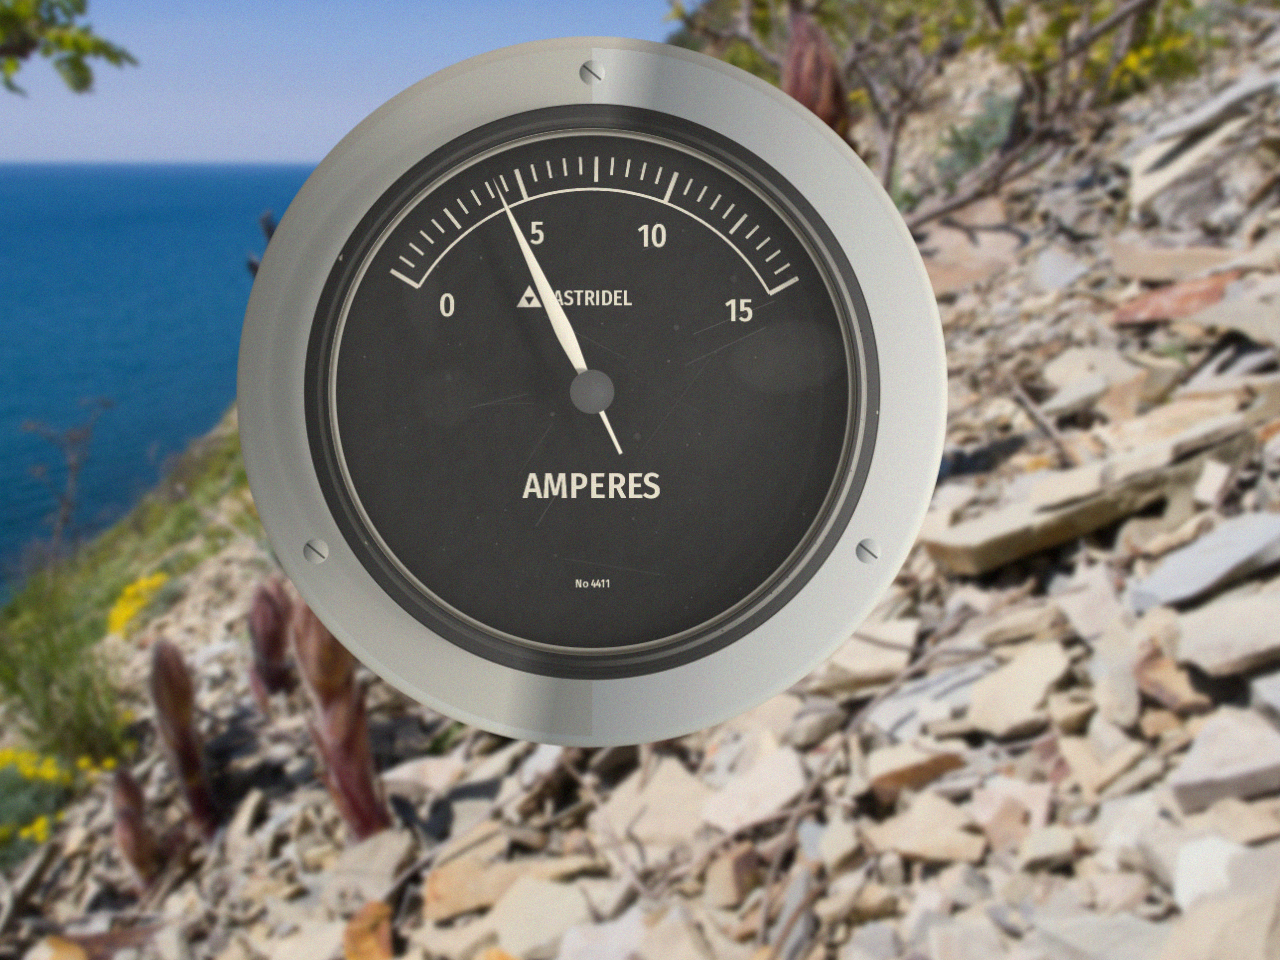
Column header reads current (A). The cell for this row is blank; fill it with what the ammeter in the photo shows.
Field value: 4.25 A
